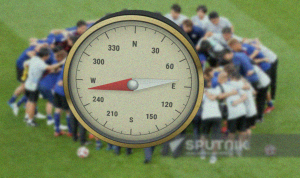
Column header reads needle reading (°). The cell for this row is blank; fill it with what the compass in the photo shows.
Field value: 260 °
